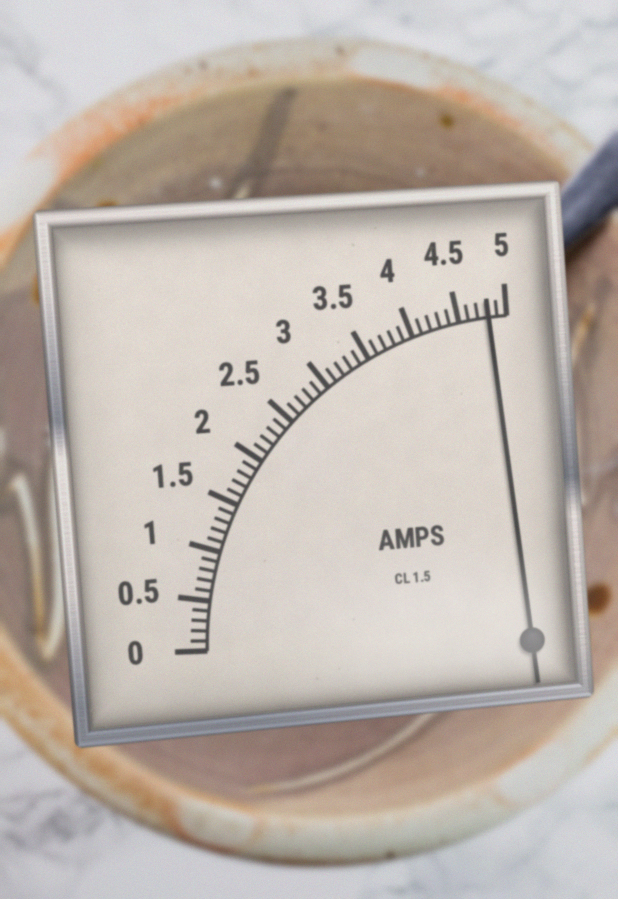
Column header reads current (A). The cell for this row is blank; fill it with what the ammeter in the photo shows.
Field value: 4.8 A
